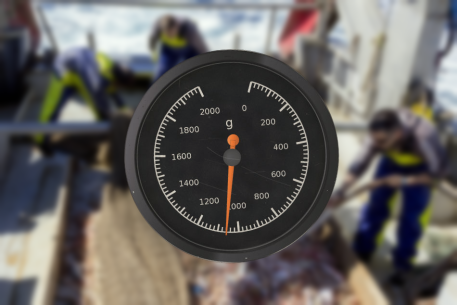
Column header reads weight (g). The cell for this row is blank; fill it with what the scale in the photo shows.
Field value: 1060 g
